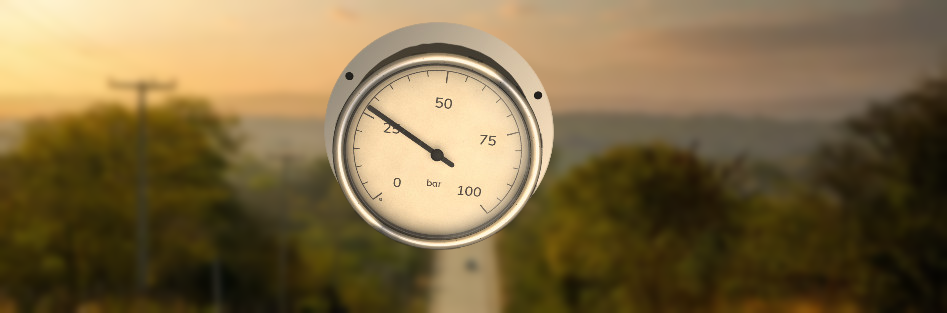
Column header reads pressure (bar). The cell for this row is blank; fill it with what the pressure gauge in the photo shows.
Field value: 27.5 bar
